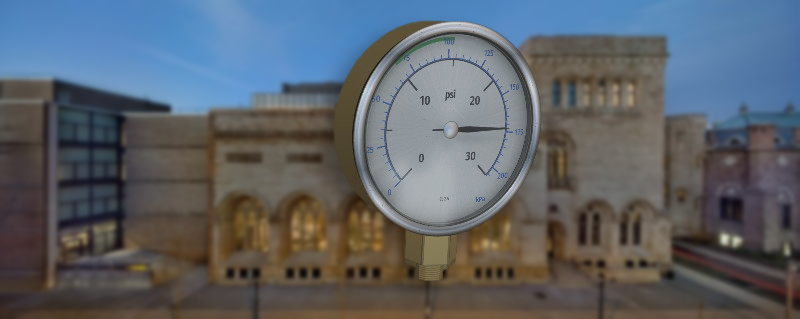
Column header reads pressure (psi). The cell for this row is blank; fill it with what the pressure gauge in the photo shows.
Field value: 25 psi
